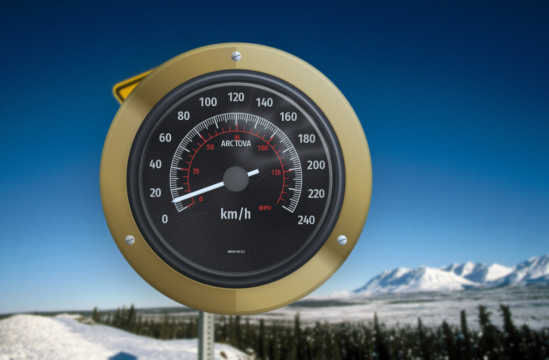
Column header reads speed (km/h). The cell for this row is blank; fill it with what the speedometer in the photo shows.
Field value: 10 km/h
